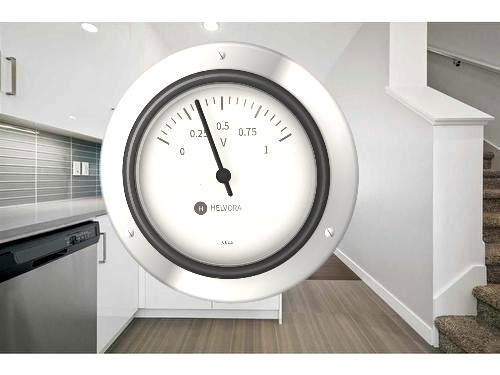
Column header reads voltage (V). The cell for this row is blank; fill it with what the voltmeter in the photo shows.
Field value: 0.35 V
